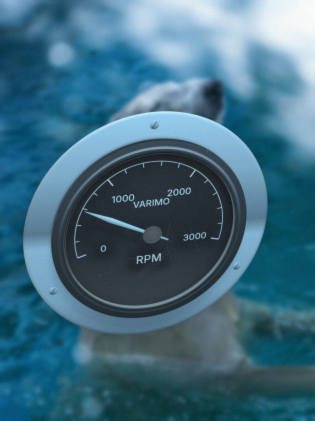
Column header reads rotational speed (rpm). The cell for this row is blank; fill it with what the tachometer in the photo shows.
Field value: 600 rpm
